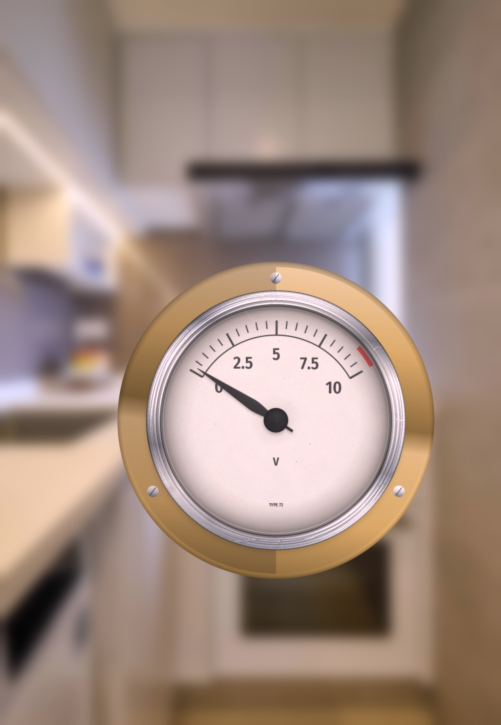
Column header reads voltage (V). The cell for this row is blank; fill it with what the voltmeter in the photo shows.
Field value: 0.25 V
